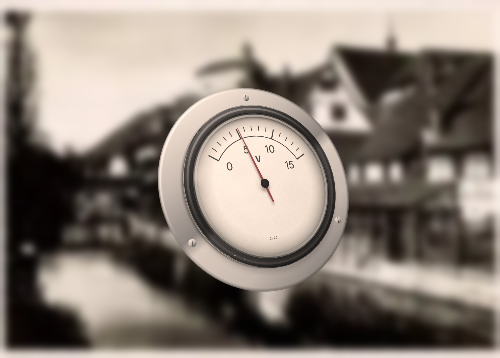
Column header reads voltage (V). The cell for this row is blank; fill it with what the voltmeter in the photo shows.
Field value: 5 V
